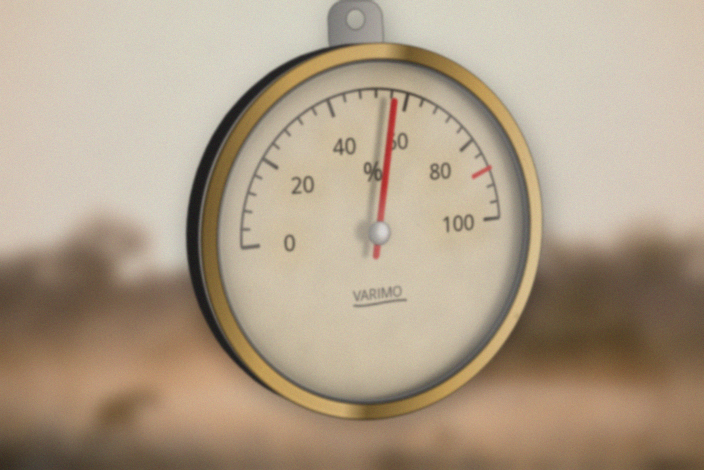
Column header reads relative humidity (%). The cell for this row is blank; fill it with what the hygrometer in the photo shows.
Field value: 56 %
